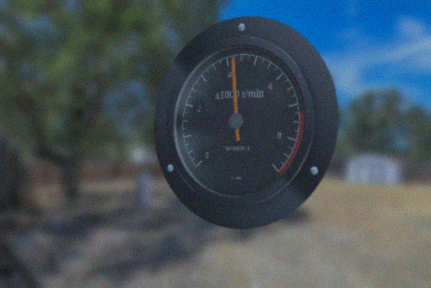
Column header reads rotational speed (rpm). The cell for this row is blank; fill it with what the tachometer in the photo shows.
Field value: 4250 rpm
